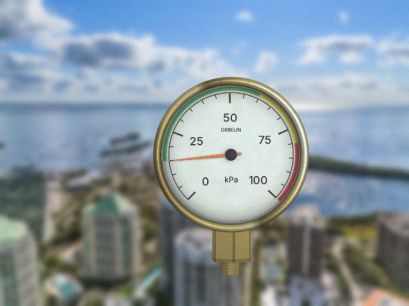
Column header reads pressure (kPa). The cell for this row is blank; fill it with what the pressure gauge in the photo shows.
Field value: 15 kPa
